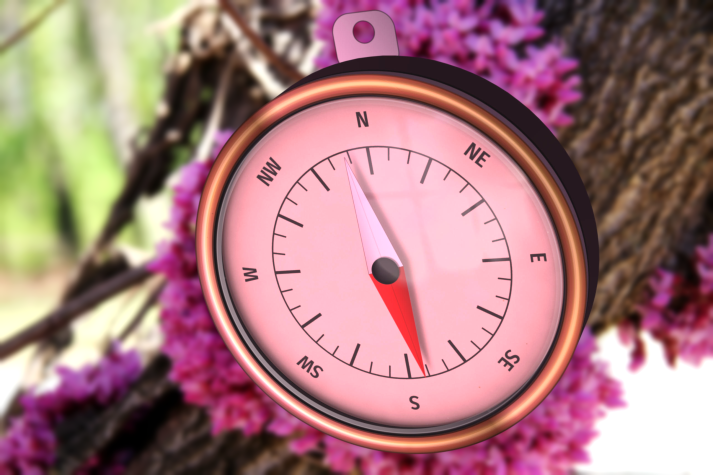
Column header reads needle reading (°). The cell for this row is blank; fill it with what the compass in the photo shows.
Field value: 170 °
